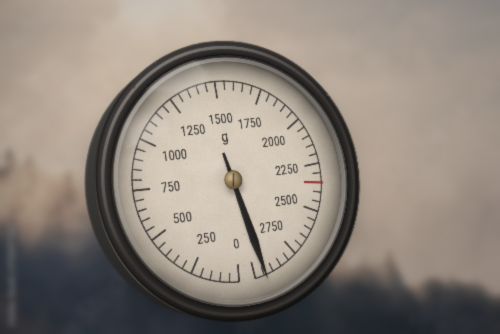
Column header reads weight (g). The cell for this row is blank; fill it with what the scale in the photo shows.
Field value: 2950 g
